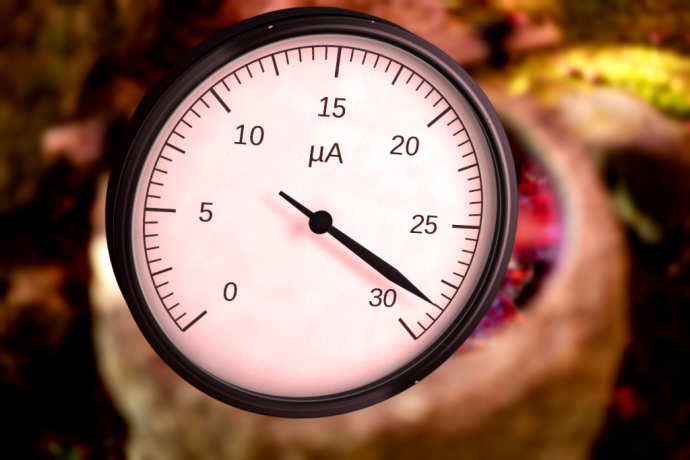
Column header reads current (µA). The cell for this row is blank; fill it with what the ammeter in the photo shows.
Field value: 28.5 µA
